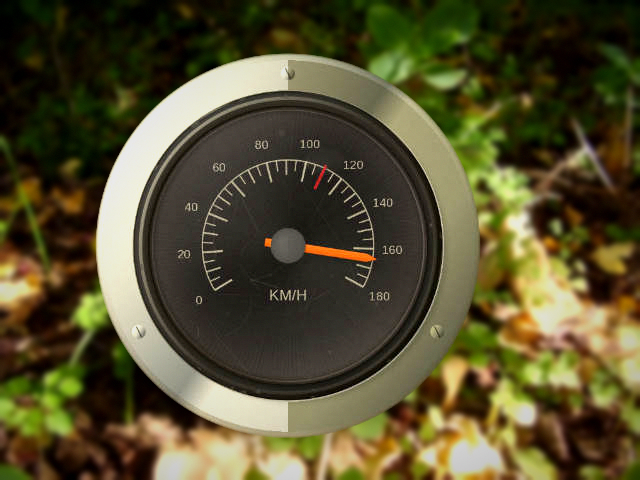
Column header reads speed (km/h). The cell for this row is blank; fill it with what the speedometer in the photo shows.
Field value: 165 km/h
